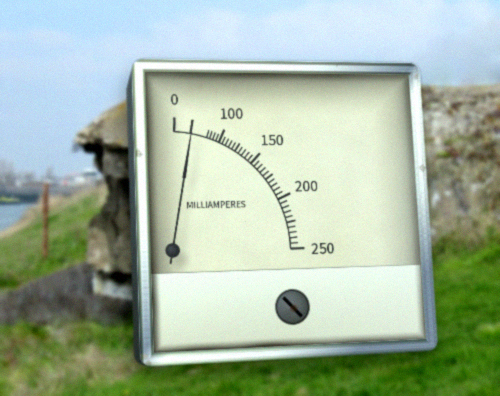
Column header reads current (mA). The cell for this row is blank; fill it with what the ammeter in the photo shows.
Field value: 50 mA
